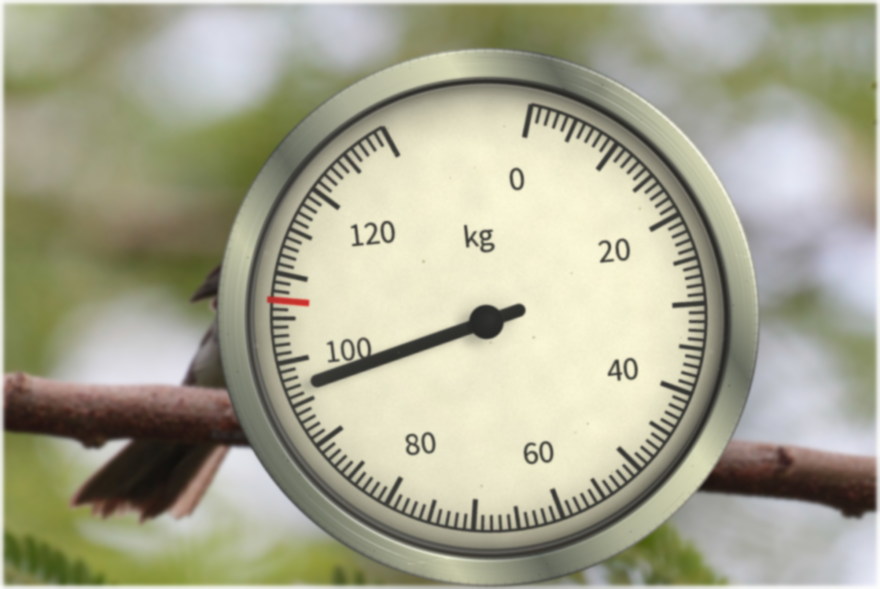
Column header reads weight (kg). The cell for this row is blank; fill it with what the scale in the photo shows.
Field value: 97 kg
